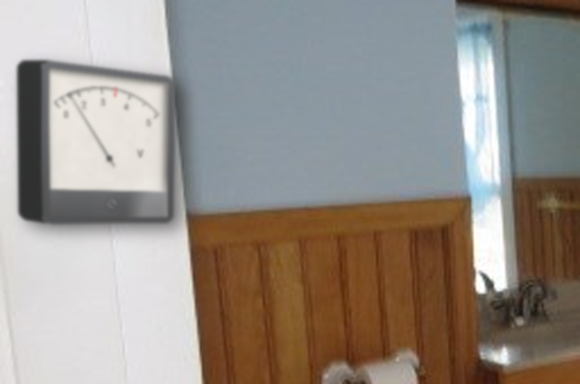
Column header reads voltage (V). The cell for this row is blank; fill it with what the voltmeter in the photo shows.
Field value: 1.5 V
